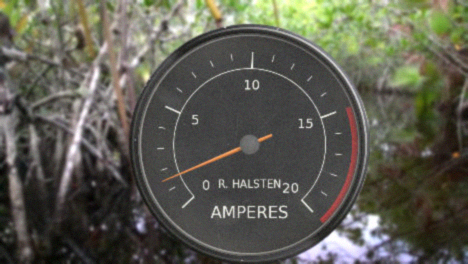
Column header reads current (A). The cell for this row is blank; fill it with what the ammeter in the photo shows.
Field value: 1.5 A
